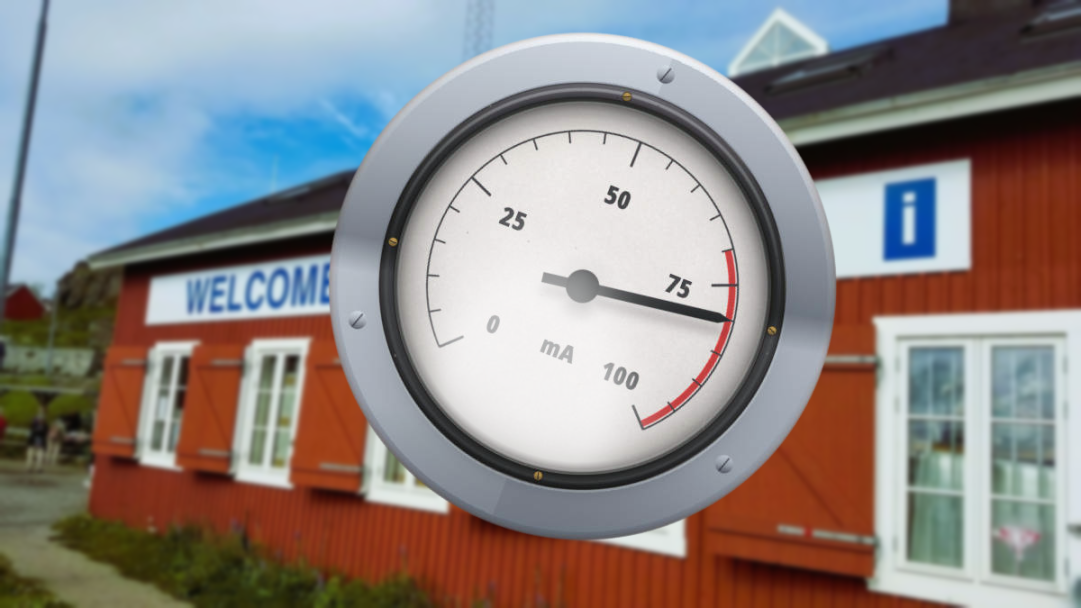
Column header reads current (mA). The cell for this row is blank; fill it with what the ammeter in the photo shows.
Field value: 80 mA
